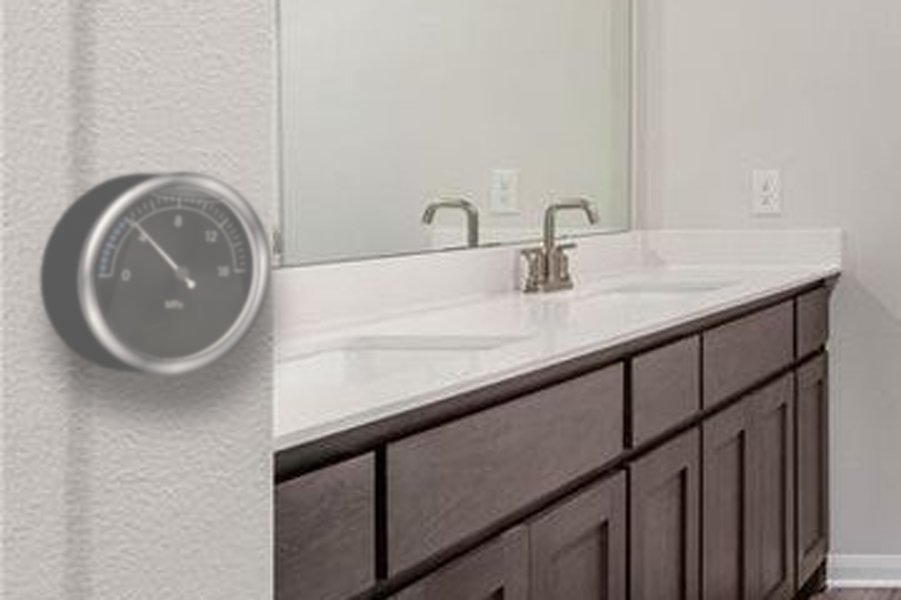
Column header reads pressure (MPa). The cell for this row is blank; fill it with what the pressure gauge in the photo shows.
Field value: 4 MPa
